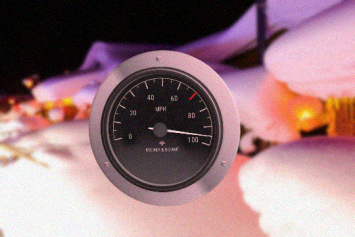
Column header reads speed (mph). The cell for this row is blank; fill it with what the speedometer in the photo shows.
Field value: 95 mph
